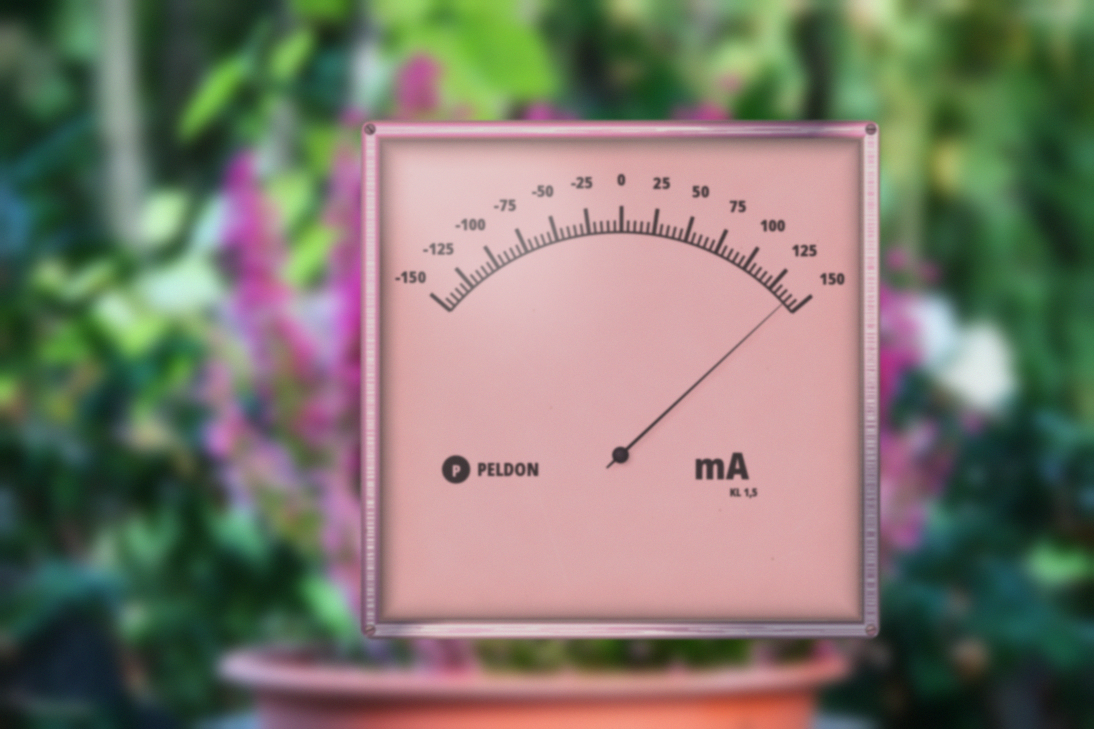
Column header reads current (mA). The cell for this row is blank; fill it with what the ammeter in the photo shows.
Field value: 140 mA
